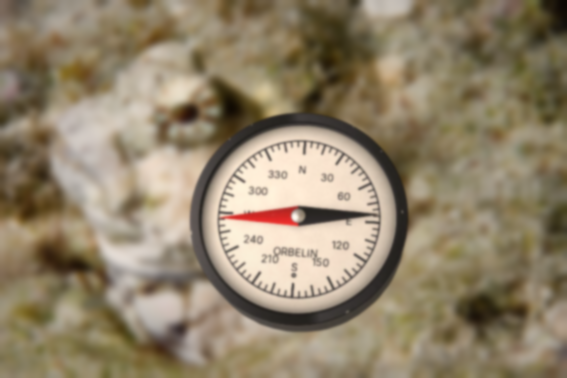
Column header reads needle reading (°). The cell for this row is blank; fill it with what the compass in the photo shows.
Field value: 265 °
